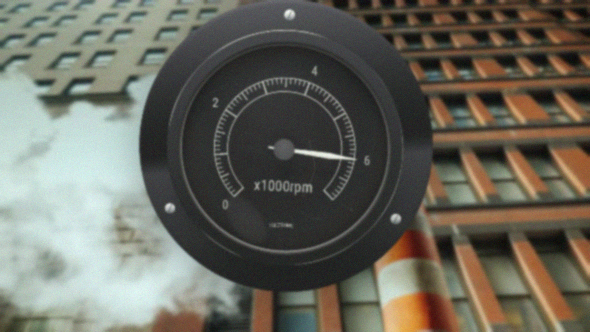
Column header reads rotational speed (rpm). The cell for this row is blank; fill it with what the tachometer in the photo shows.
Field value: 6000 rpm
